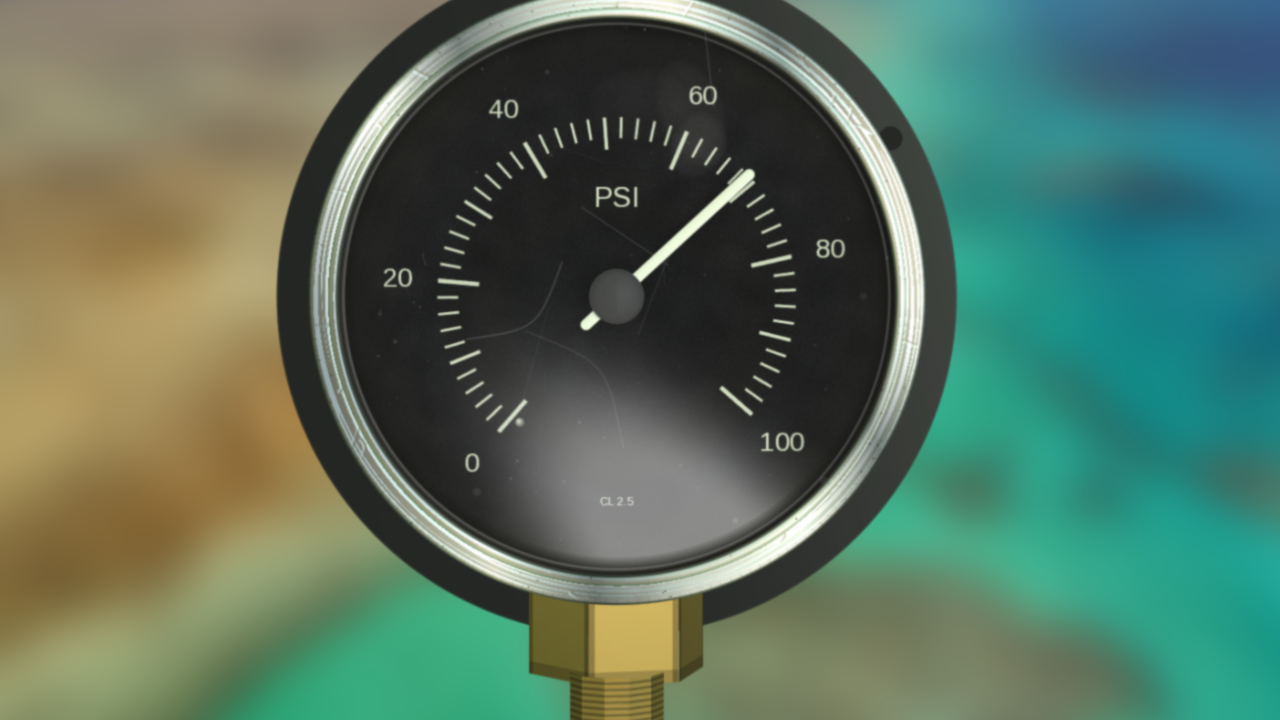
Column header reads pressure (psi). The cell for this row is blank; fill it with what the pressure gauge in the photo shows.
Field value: 69 psi
